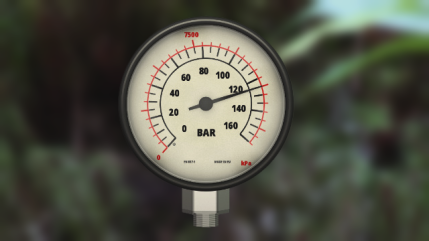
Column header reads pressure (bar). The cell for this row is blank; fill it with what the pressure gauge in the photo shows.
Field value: 125 bar
